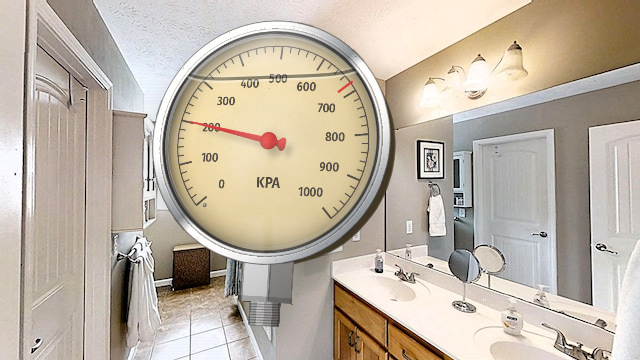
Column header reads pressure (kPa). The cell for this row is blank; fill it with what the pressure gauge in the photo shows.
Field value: 200 kPa
